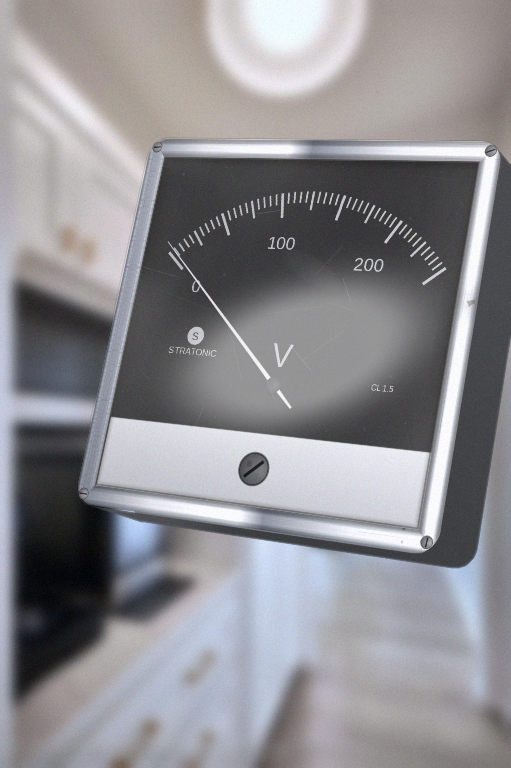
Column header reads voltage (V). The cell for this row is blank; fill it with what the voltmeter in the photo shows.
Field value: 5 V
